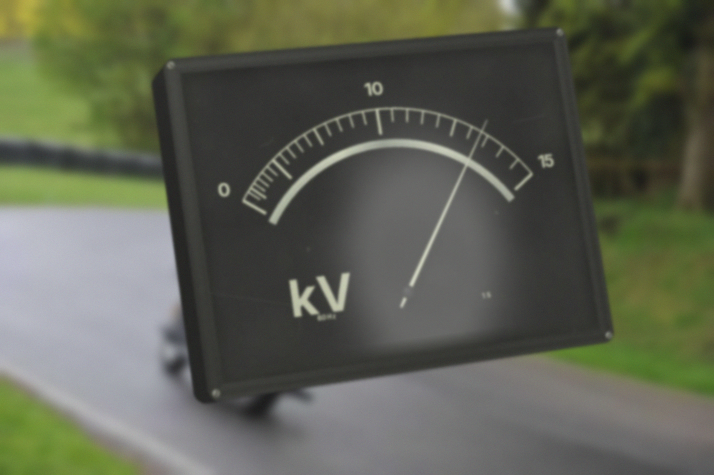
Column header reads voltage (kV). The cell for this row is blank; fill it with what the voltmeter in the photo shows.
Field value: 13.25 kV
